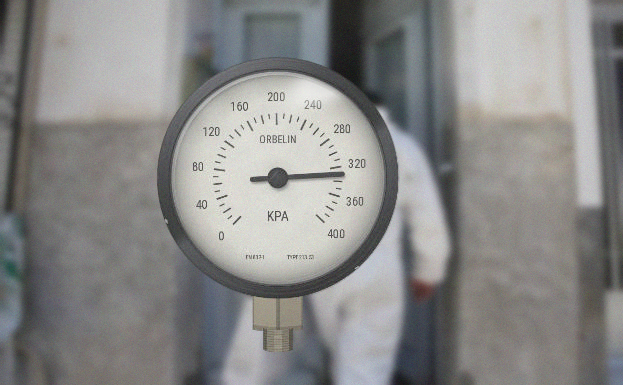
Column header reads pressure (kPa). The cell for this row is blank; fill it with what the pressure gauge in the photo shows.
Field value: 330 kPa
